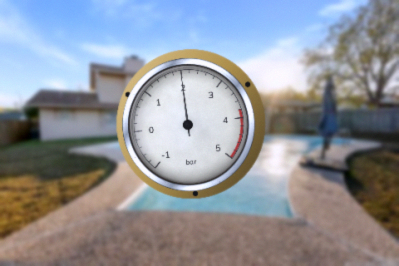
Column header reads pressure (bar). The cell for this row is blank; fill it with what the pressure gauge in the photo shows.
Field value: 2 bar
